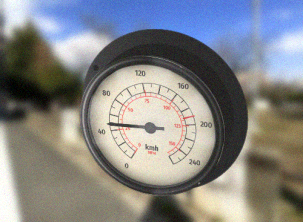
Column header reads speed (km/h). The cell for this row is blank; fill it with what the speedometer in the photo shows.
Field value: 50 km/h
